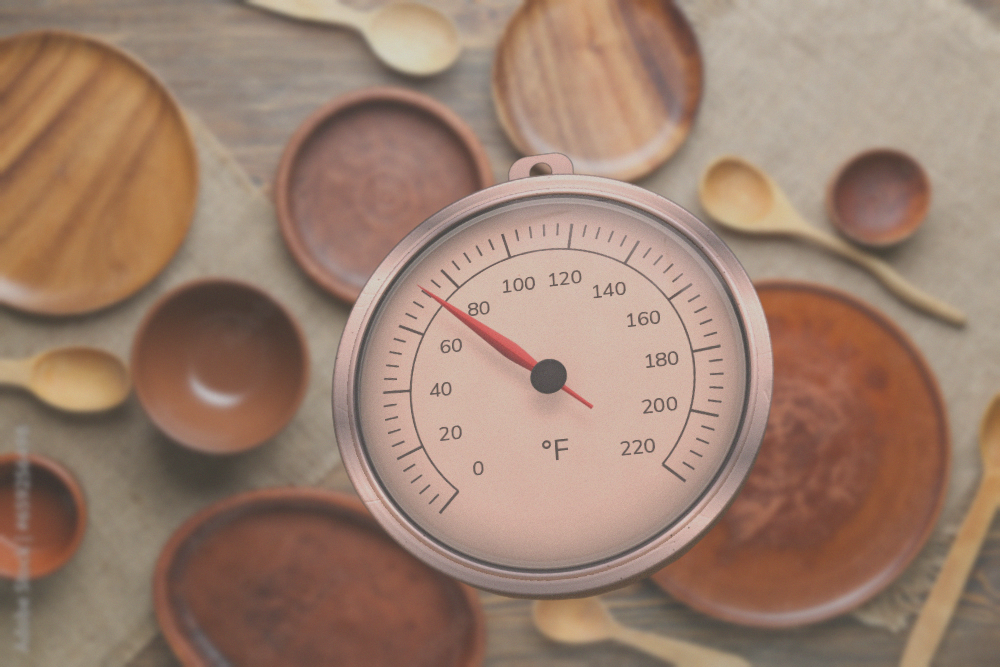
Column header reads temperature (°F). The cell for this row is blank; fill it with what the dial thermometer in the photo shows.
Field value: 72 °F
